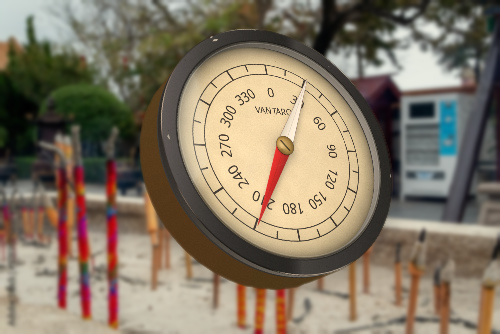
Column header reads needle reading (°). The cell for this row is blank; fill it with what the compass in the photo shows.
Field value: 210 °
